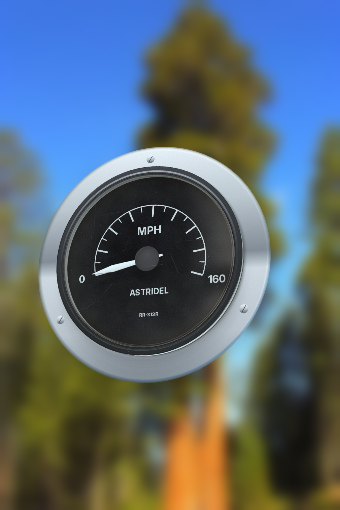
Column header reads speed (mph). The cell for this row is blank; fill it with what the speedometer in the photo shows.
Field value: 0 mph
